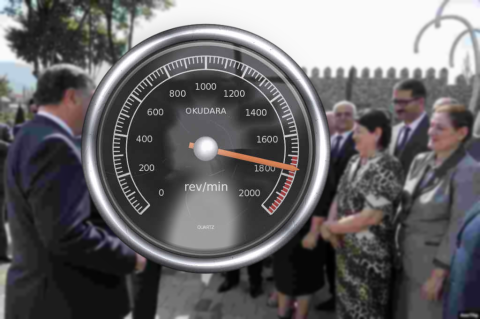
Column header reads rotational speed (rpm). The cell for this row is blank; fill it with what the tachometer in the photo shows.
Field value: 1760 rpm
